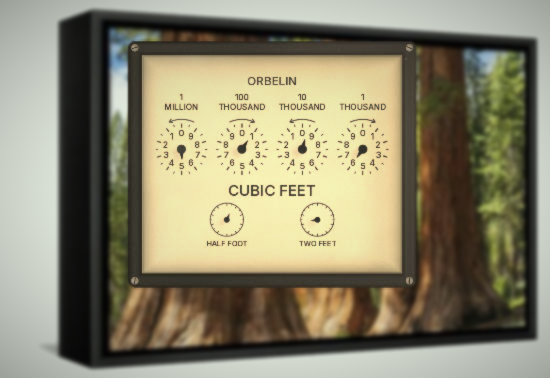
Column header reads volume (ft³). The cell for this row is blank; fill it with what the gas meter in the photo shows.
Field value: 509600 ft³
